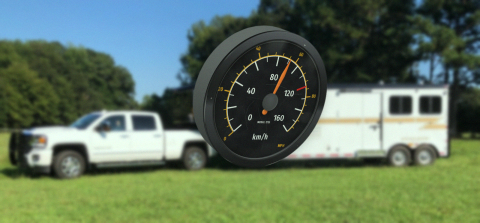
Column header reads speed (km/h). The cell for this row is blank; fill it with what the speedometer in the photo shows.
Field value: 90 km/h
